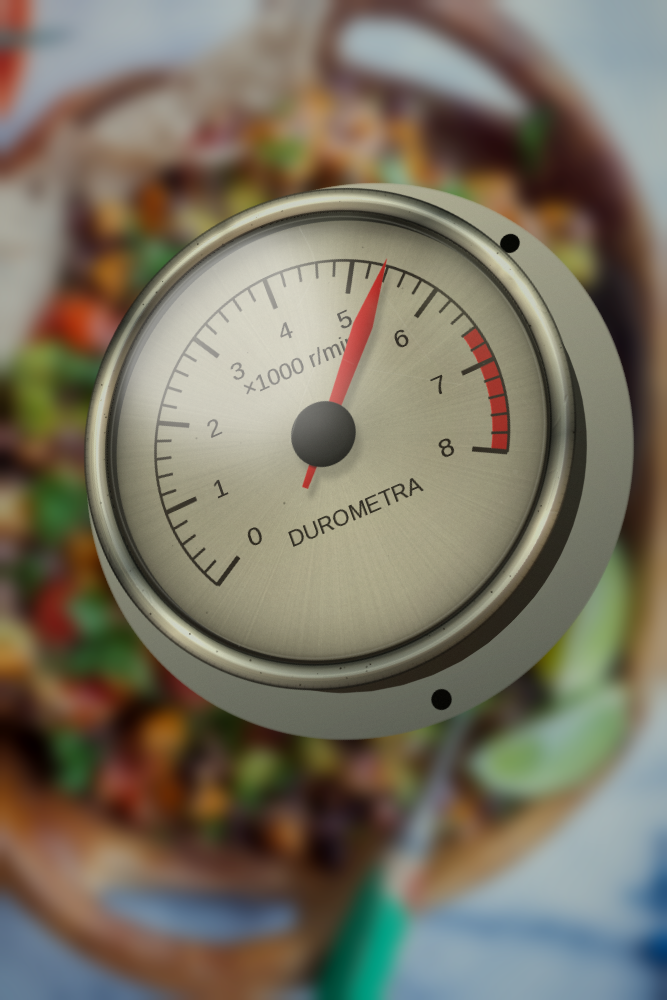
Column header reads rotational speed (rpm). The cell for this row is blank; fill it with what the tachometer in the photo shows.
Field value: 5400 rpm
